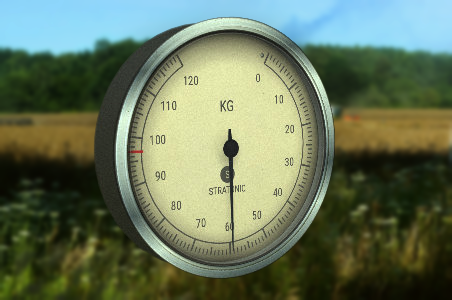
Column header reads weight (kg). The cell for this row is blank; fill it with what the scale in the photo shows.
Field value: 60 kg
